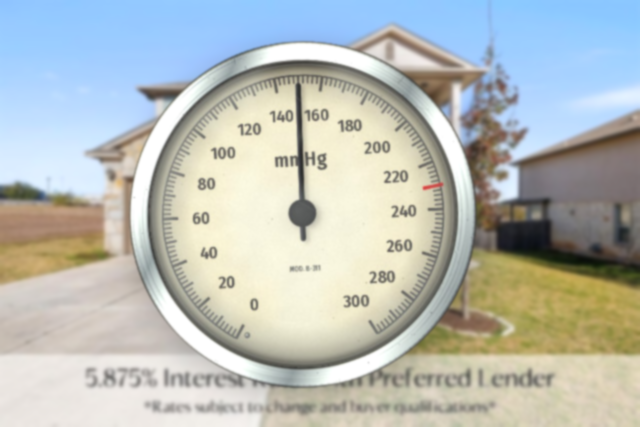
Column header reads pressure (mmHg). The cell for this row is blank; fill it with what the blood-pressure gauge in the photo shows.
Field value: 150 mmHg
